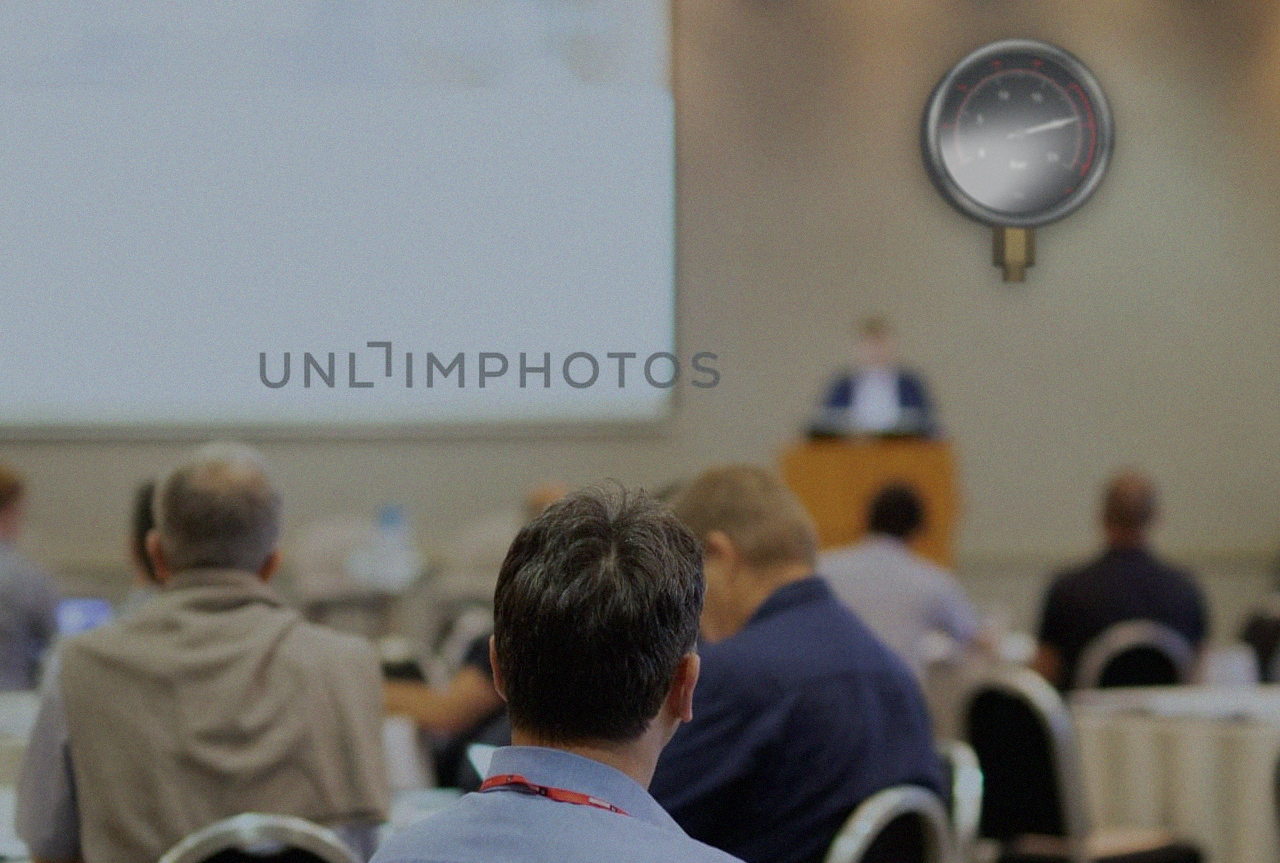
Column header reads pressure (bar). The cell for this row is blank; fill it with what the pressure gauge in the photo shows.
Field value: 20 bar
